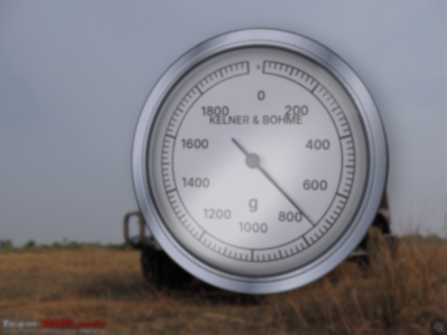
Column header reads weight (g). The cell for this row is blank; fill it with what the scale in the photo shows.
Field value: 740 g
